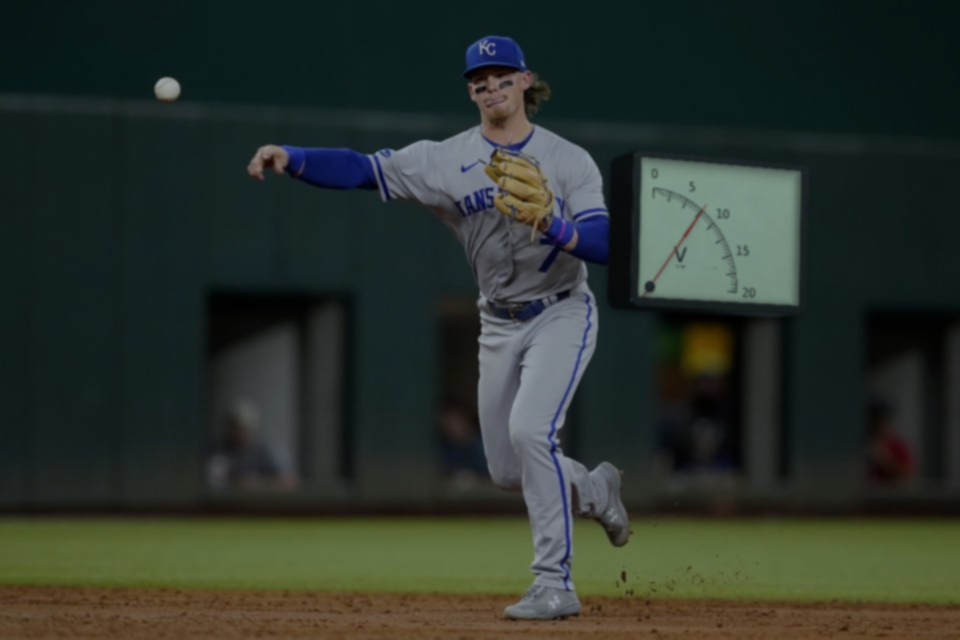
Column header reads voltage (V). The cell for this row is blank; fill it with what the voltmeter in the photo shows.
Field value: 7.5 V
